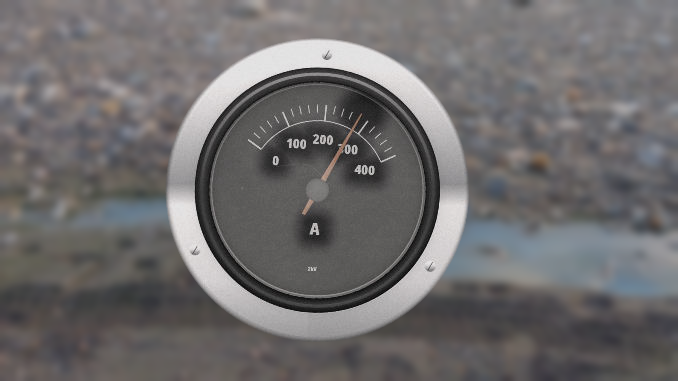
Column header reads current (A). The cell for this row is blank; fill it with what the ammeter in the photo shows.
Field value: 280 A
